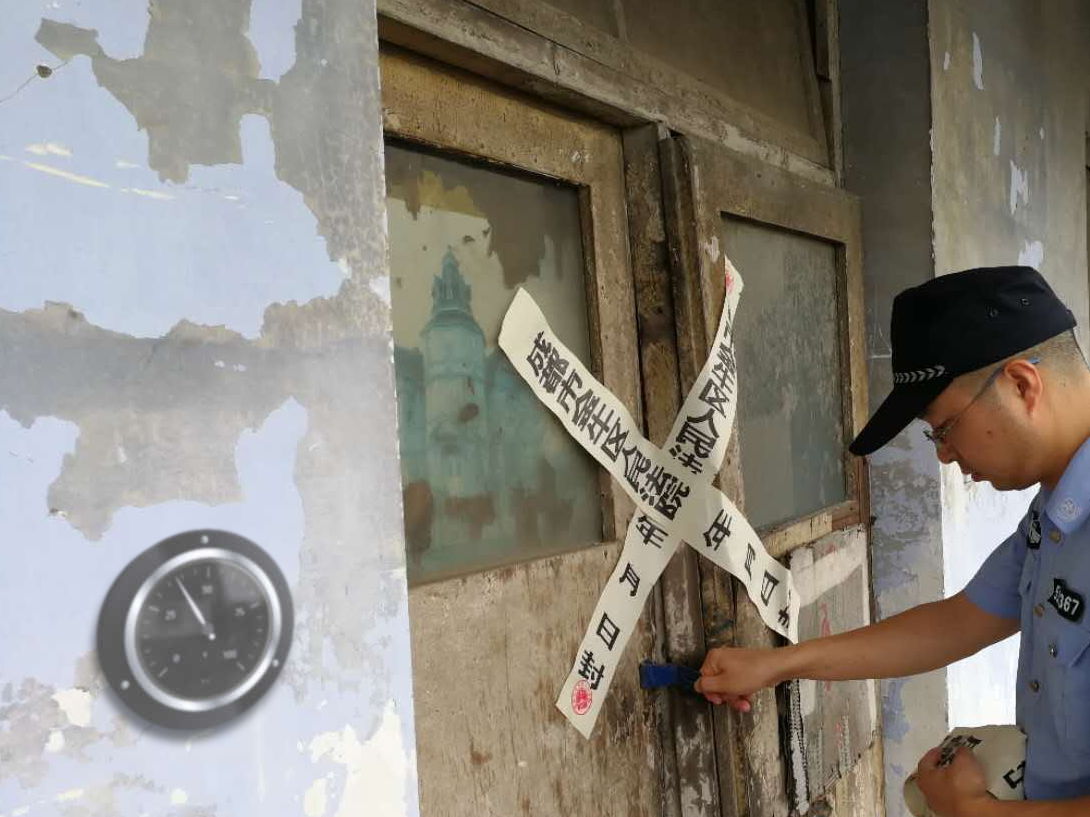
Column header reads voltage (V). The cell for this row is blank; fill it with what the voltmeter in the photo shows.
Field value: 37.5 V
